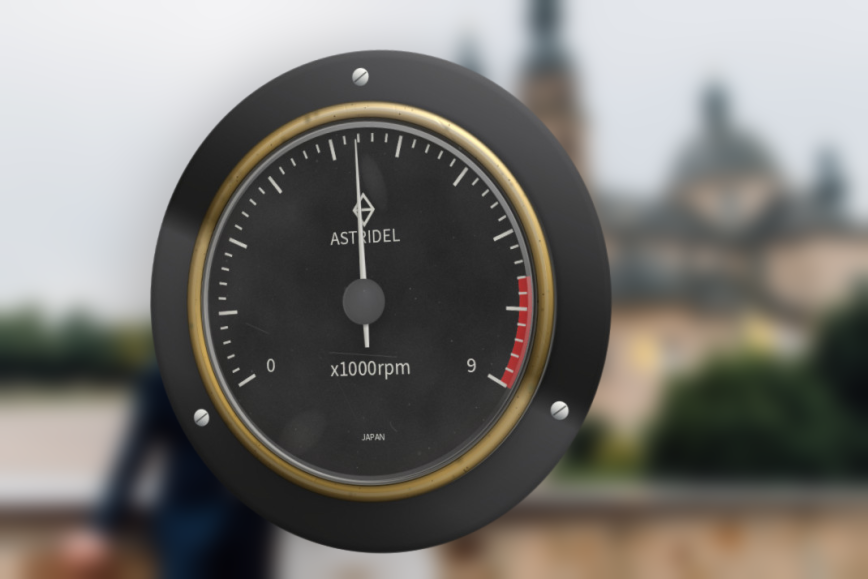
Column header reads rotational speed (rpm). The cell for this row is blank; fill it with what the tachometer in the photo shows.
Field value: 4400 rpm
